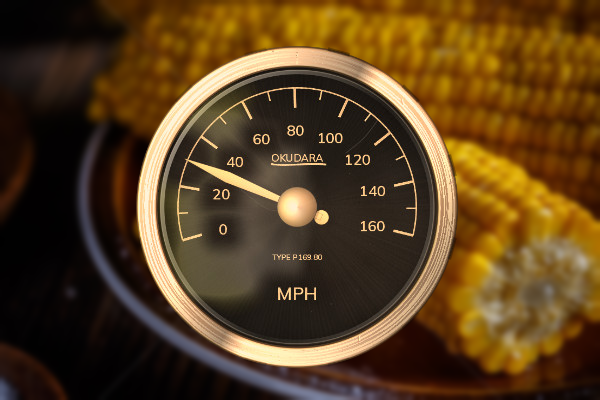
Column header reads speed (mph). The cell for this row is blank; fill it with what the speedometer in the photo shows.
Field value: 30 mph
